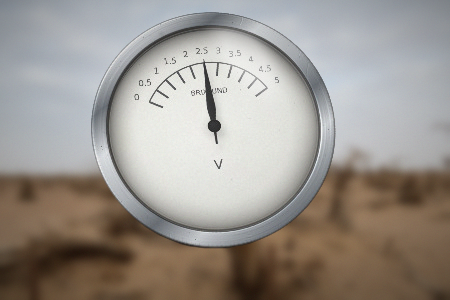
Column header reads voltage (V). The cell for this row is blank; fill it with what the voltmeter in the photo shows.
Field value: 2.5 V
